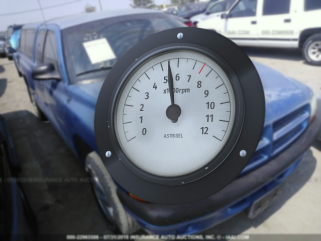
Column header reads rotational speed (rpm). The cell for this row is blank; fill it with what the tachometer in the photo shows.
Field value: 5500 rpm
